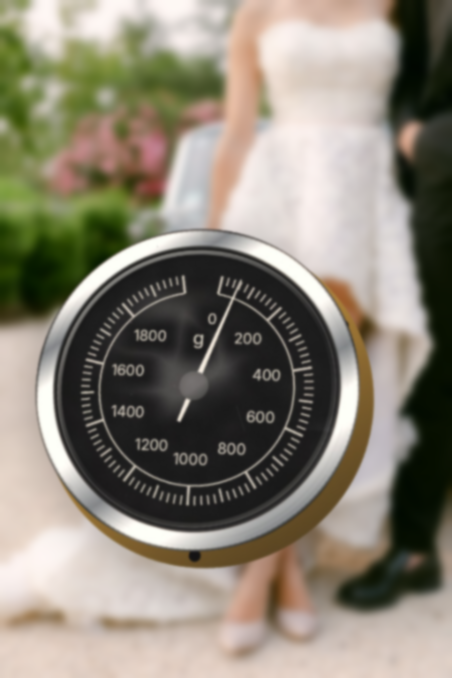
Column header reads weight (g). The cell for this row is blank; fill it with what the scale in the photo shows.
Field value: 60 g
